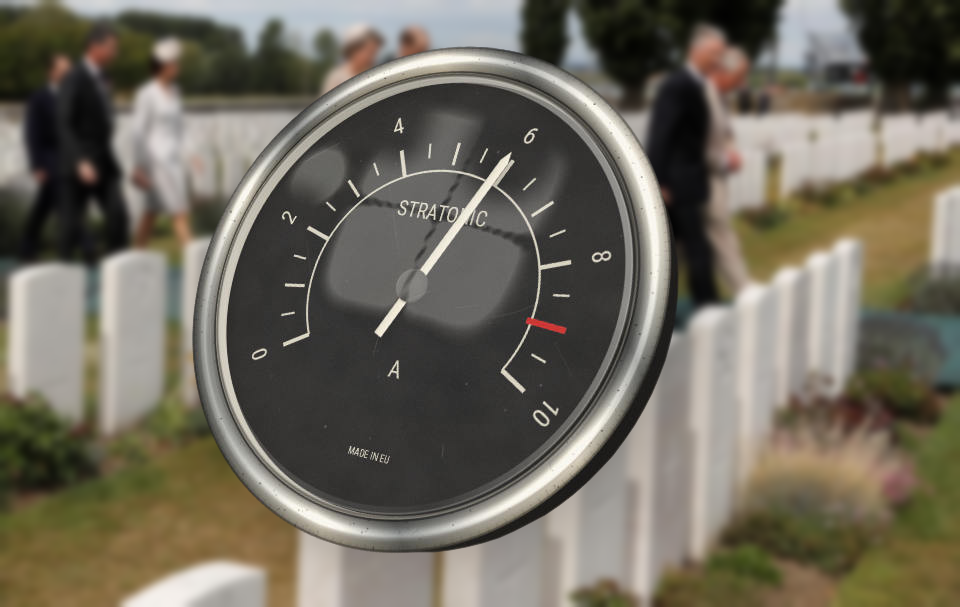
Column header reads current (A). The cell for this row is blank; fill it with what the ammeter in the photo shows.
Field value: 6 A
